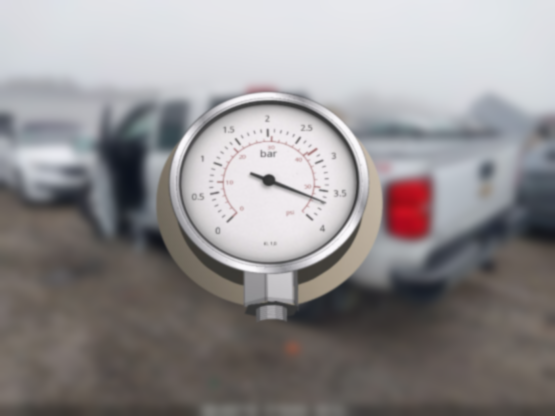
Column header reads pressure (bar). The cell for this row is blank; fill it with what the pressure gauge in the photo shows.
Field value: 3.7 bar
